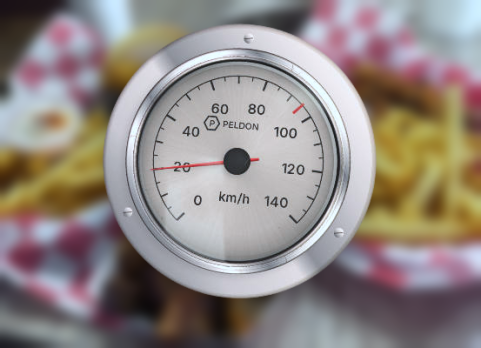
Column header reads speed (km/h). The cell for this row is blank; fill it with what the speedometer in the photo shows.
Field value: 20 km/h
